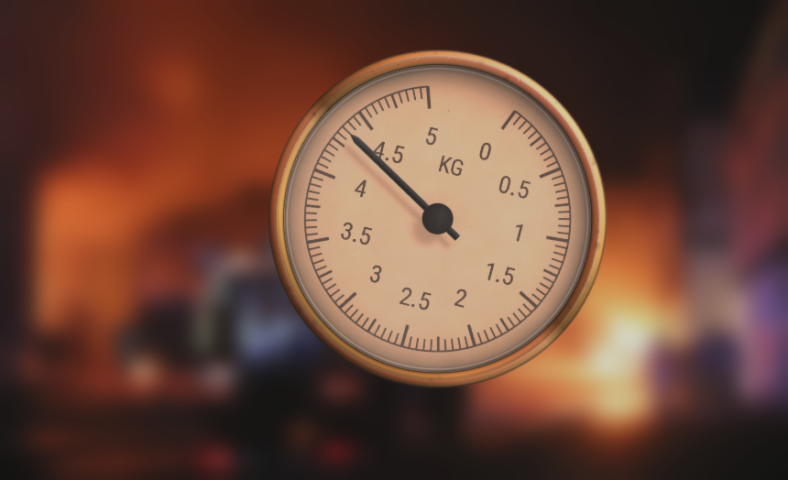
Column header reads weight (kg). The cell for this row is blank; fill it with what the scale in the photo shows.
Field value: 4.35 kg
